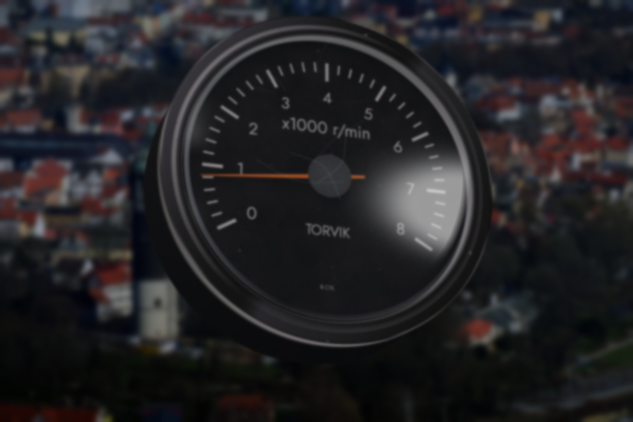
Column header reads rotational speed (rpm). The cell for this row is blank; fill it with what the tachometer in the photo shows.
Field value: 800 rpm
